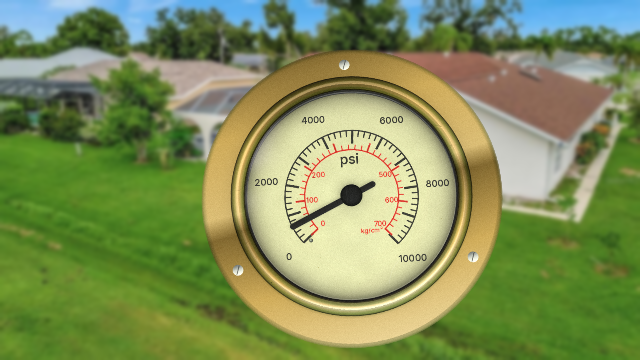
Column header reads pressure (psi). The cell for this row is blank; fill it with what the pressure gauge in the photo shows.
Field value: 600 psi
